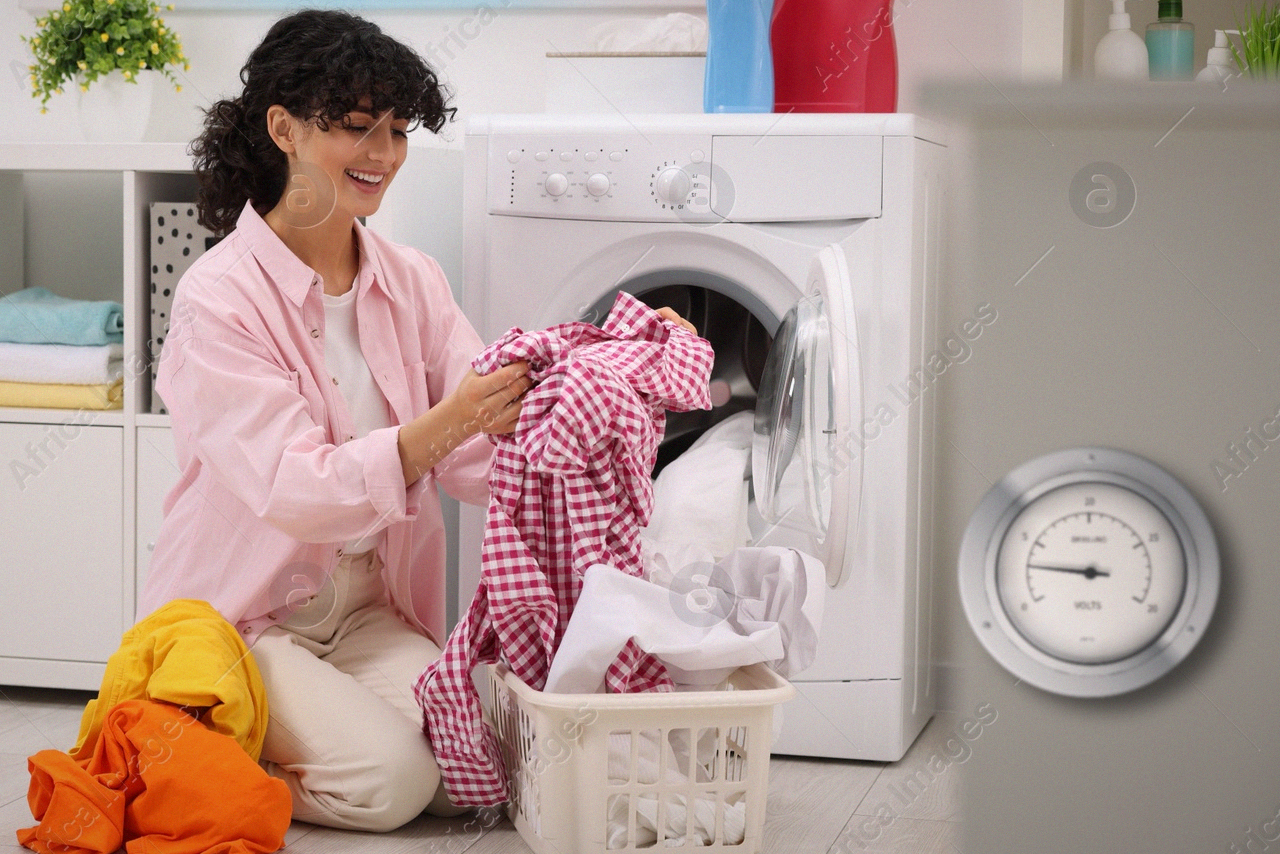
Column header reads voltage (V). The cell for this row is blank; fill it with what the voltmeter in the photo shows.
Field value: 3 V
